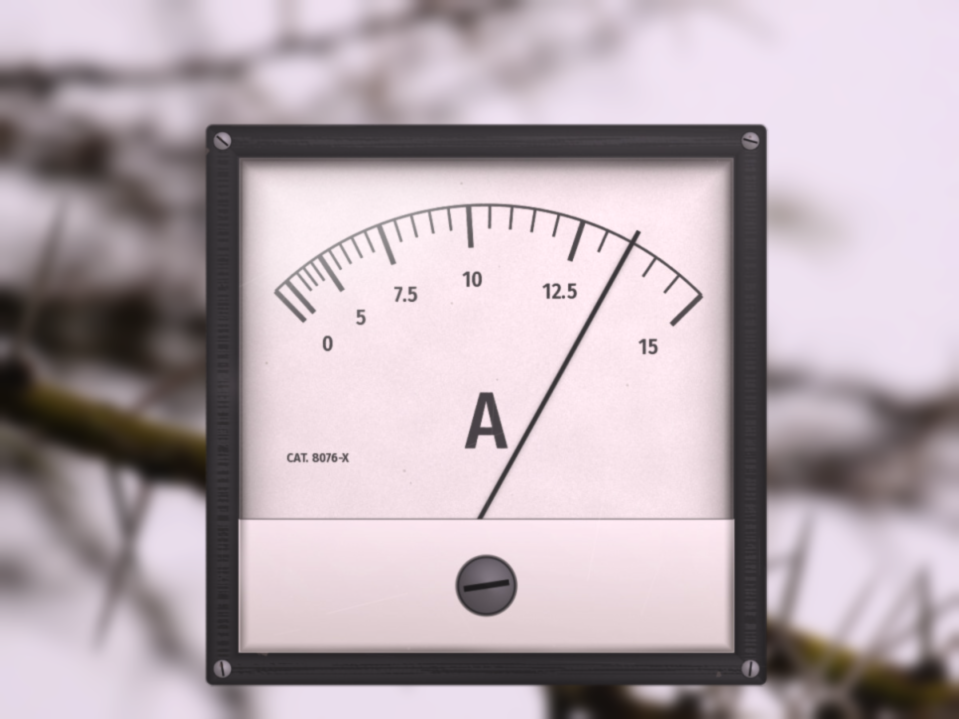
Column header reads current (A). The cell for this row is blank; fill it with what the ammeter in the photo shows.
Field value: 13.5 A
